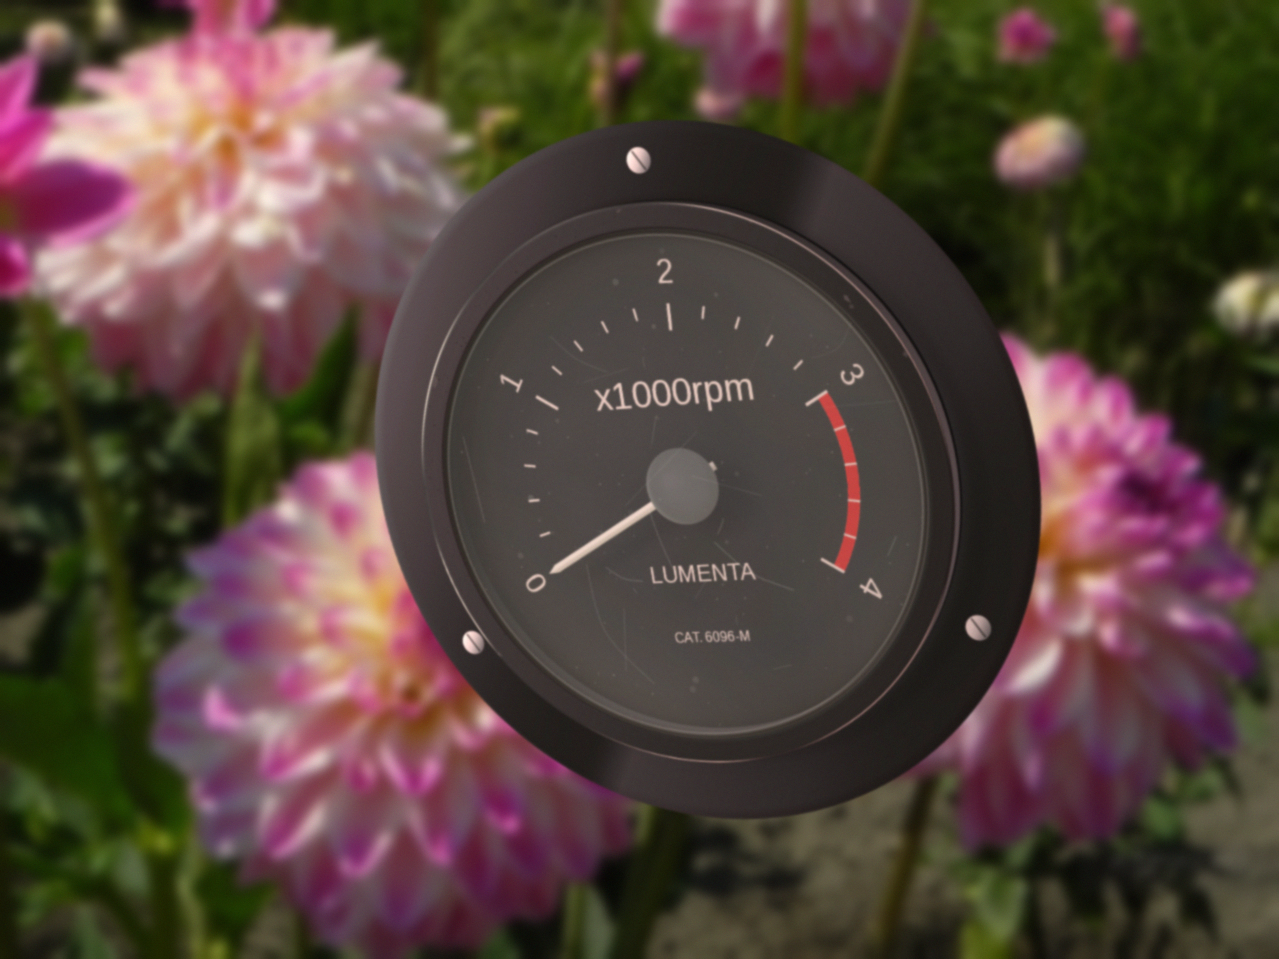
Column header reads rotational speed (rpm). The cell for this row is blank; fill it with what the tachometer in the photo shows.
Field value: 0 rpm
